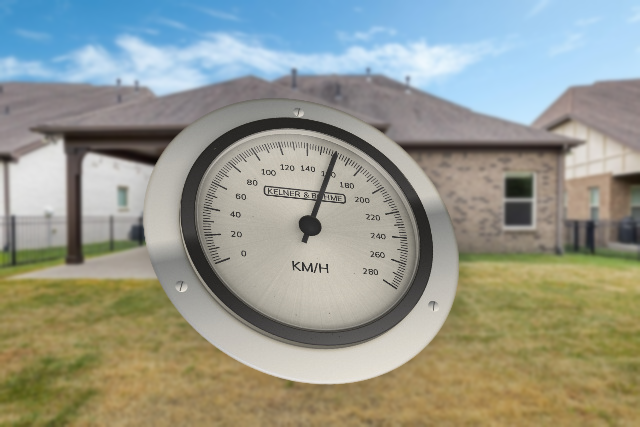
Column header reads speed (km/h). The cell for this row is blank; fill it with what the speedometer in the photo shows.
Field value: 160 km/h
